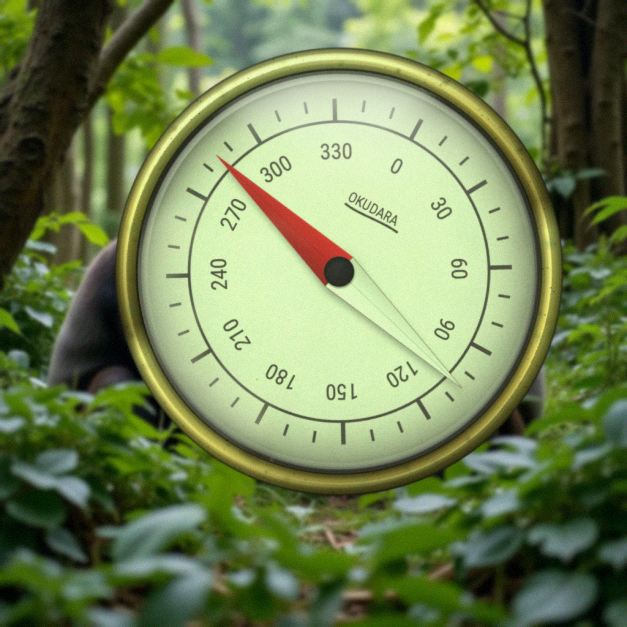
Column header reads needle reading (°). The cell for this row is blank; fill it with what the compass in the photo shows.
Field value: 285 °
